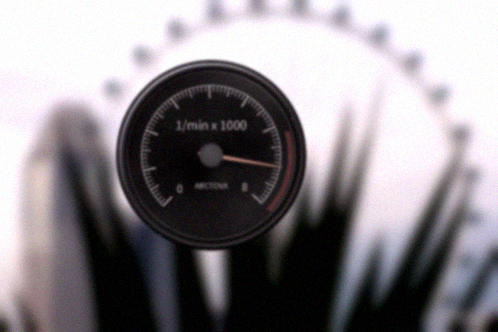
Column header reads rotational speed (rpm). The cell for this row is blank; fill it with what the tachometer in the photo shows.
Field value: 7000 rpm
